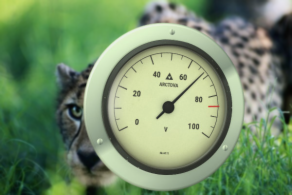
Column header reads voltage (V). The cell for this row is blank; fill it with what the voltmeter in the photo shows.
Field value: 67.5 V
